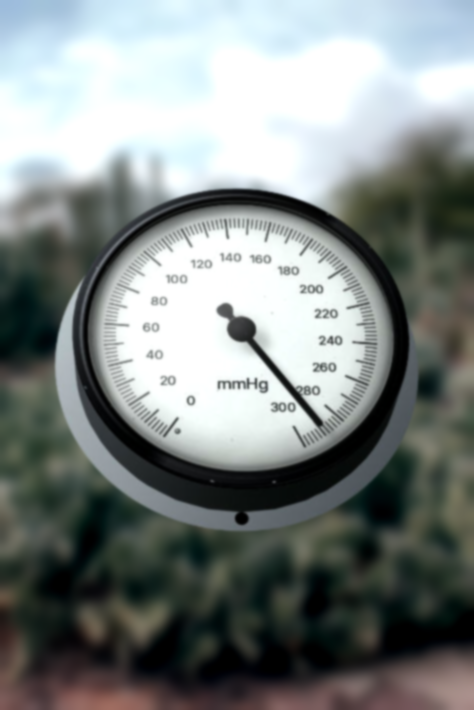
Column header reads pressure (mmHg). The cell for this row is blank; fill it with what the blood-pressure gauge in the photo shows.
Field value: 290 mmHg
